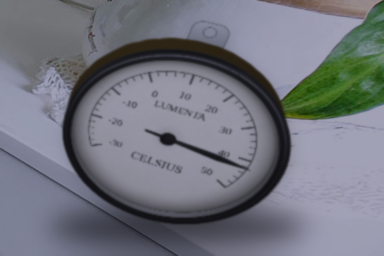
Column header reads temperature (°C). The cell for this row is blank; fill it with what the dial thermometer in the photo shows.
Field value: 42 °C
